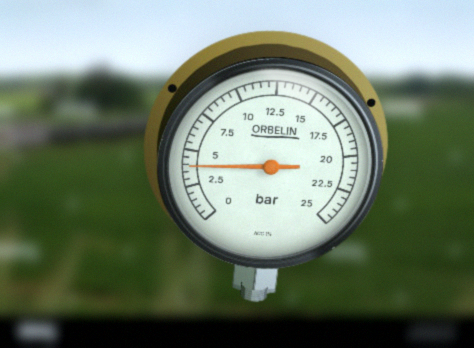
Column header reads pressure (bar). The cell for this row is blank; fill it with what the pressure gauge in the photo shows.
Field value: 4 bar
